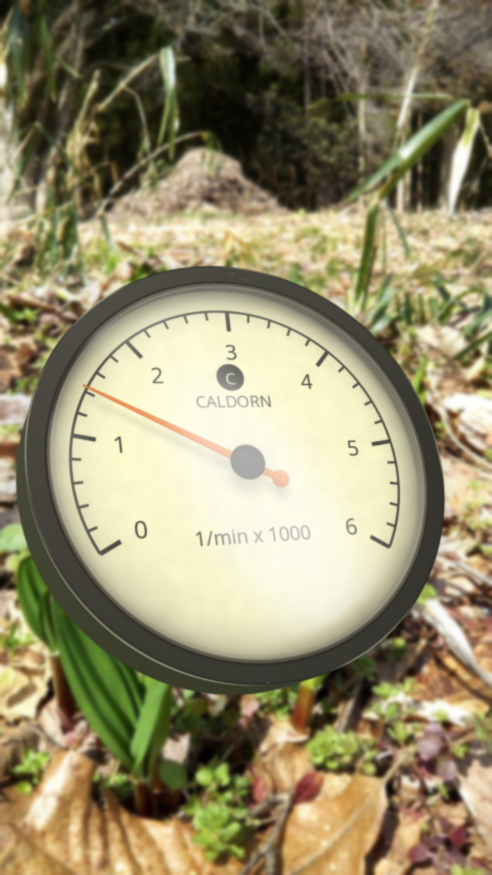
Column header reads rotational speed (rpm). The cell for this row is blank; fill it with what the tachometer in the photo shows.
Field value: 1400 rpm
